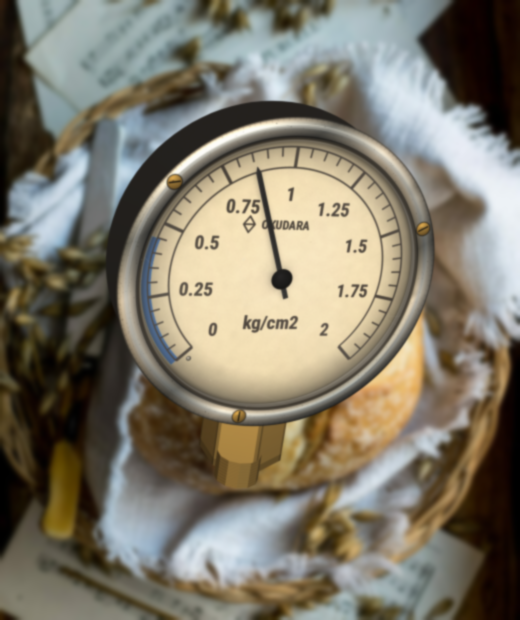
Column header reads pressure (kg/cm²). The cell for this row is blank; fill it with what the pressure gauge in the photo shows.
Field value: 0.85 kg/cm²
